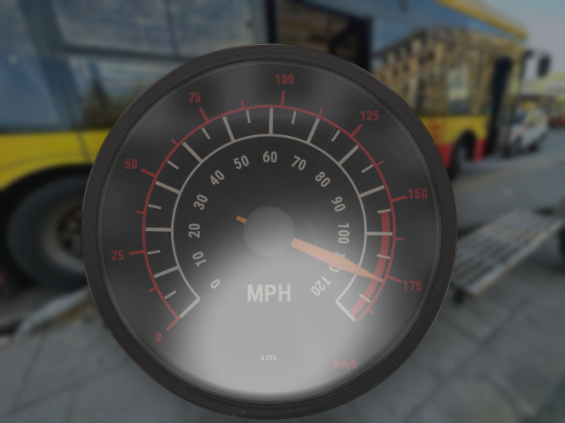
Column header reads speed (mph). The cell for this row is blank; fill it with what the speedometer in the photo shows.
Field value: 110 mph
